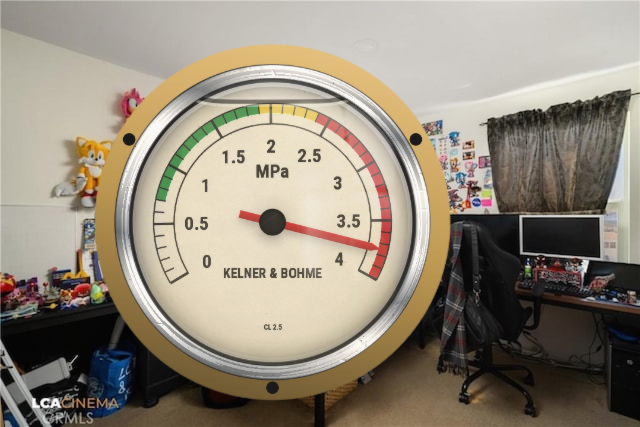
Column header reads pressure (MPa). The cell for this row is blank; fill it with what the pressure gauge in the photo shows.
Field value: 3.75 MPa
